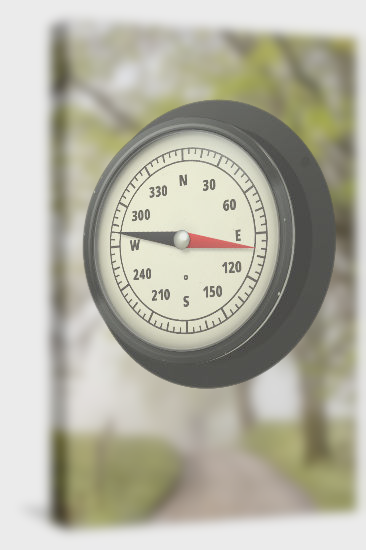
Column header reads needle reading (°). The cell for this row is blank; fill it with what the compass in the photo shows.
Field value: 100 °
